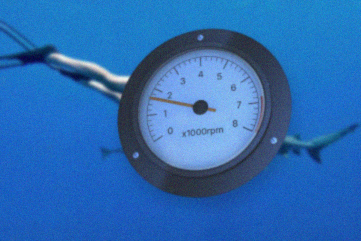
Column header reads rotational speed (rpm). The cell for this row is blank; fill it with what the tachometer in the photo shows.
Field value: 1600 rpm
